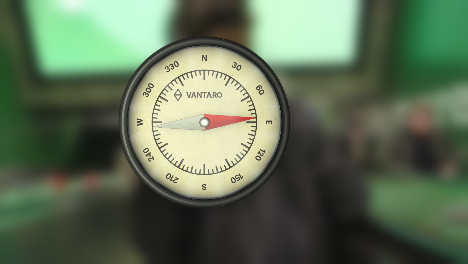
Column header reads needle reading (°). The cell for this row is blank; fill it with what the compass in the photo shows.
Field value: 85 °
